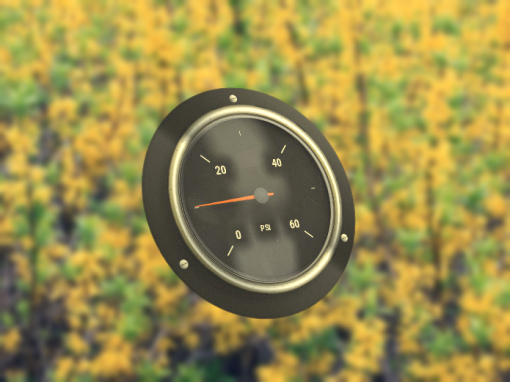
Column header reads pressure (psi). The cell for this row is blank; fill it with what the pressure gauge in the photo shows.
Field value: 10 psi
